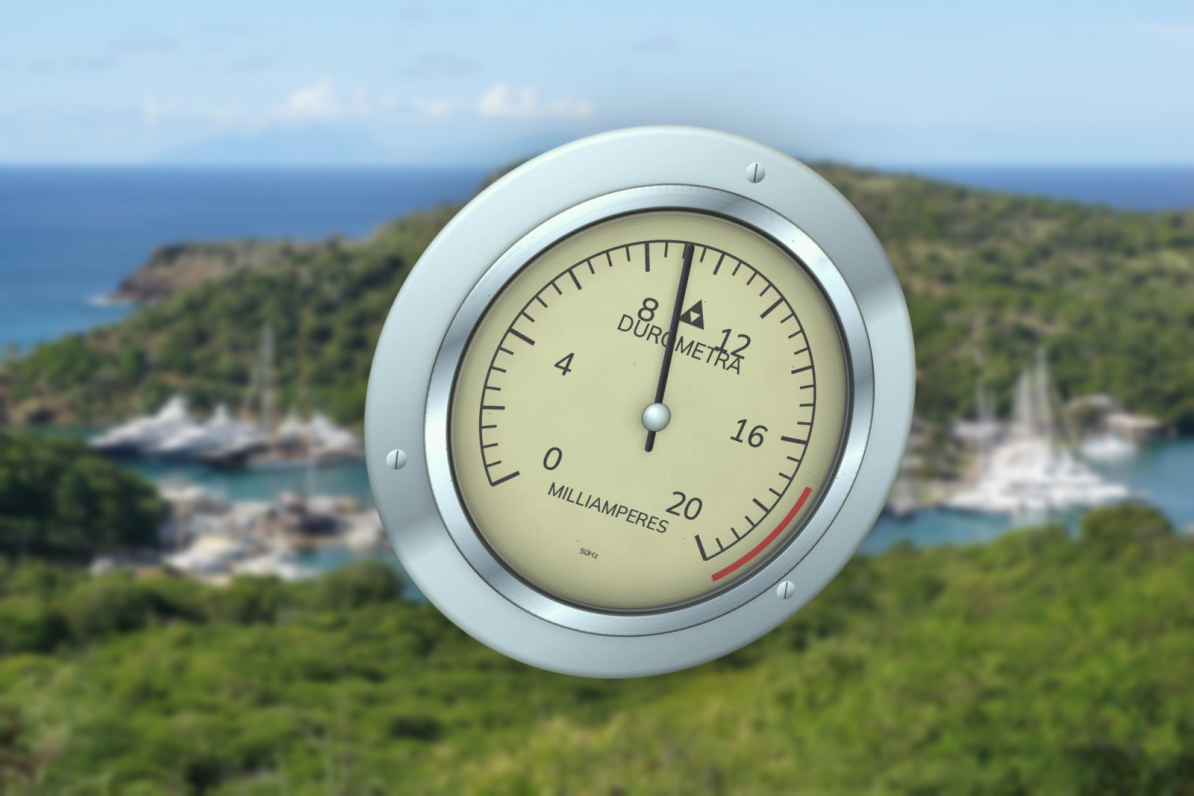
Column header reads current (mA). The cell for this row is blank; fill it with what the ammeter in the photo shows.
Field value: 9 mA
